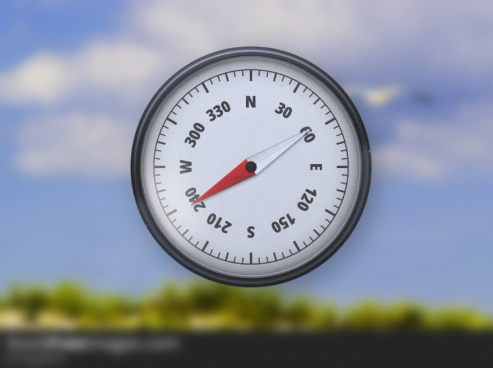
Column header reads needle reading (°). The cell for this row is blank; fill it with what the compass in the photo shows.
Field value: 237.5 °
